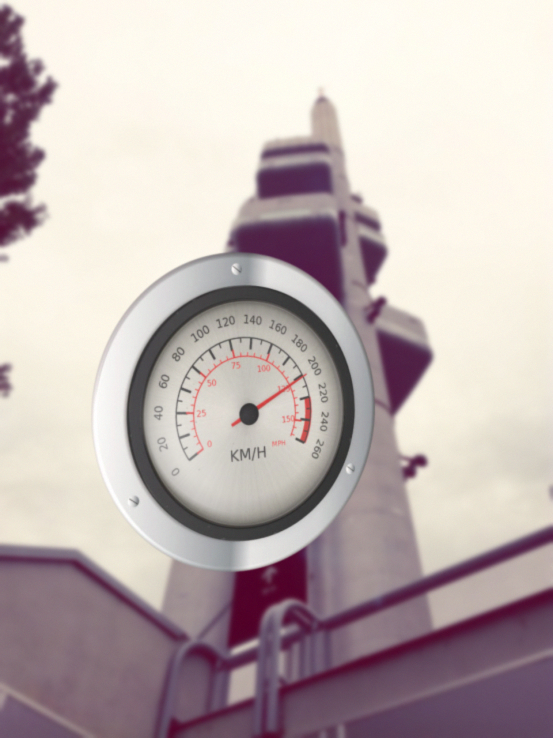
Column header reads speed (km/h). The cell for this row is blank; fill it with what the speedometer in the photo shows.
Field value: 200 km/h
